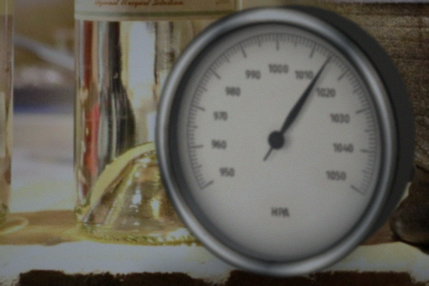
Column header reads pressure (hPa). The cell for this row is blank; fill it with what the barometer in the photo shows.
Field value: 1015 hPa
